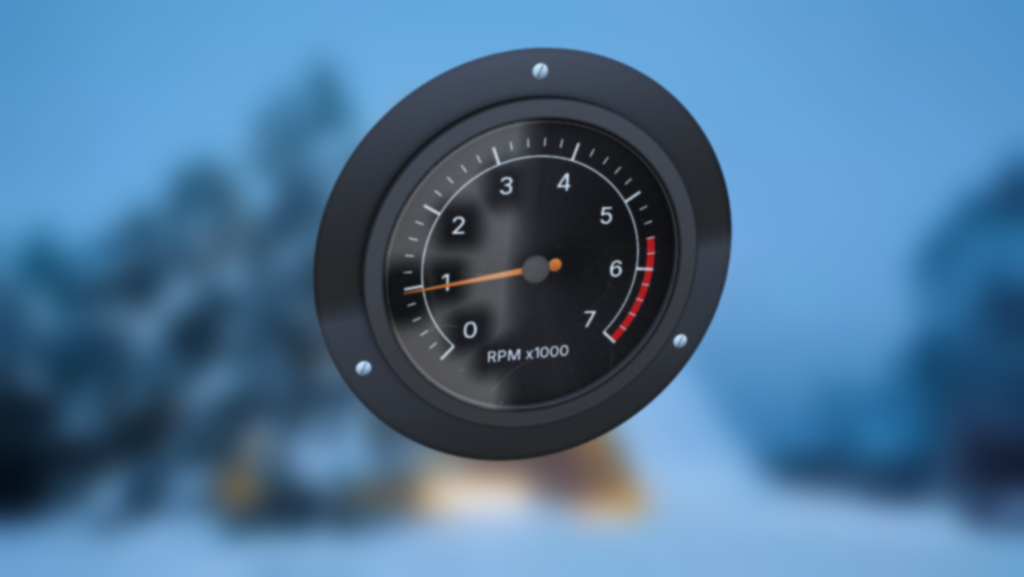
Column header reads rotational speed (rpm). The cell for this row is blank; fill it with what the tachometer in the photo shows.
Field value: 1000 rpm
